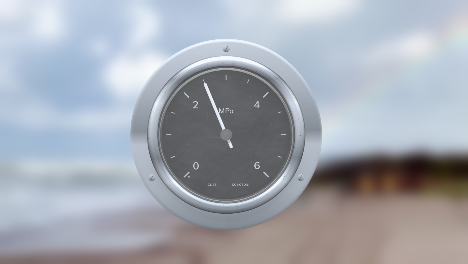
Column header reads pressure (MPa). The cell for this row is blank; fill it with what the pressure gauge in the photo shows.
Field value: 2.5 MPa
